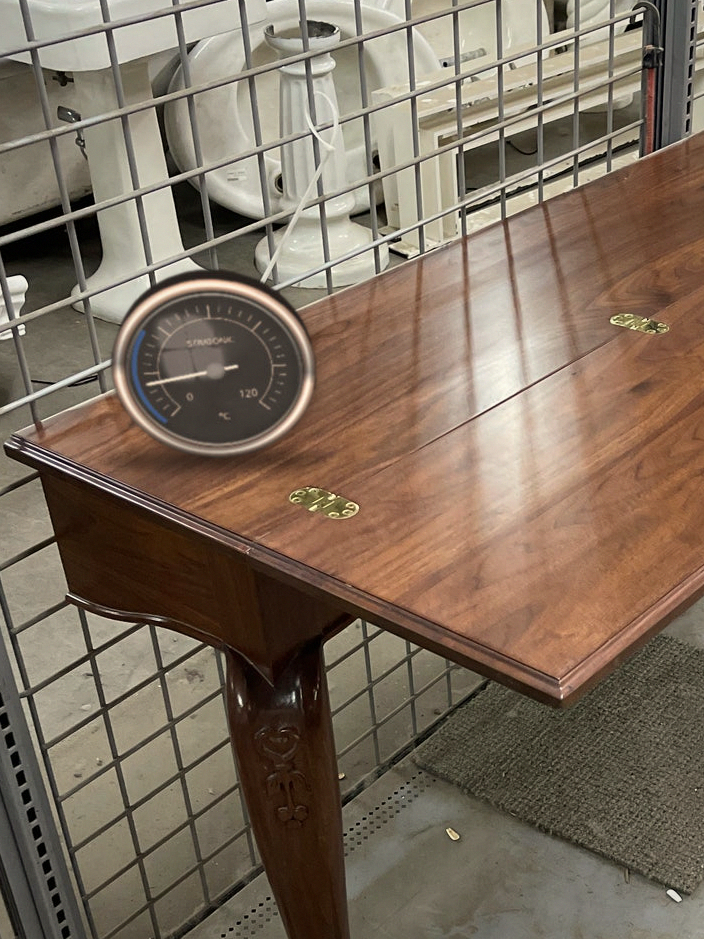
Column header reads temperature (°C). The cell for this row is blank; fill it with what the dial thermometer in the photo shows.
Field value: 16 °C
